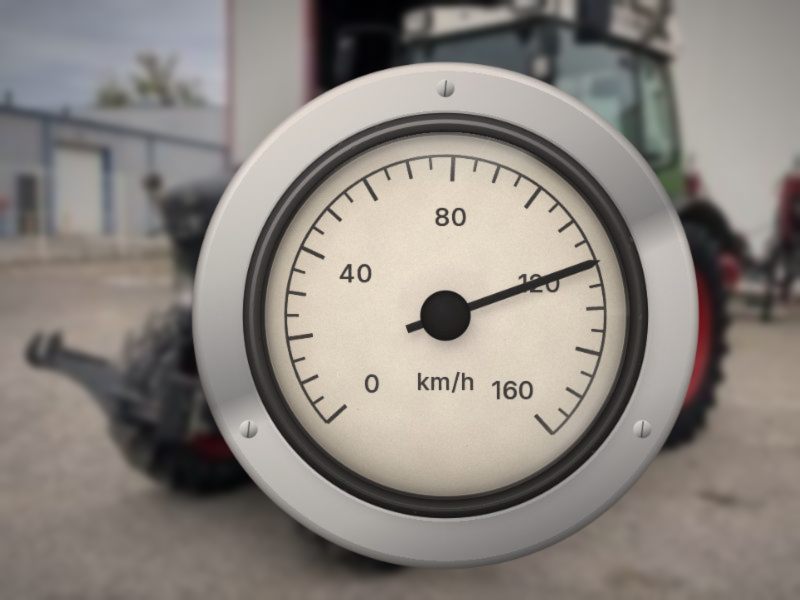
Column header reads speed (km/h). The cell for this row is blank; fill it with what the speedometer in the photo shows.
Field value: 120 km/h
